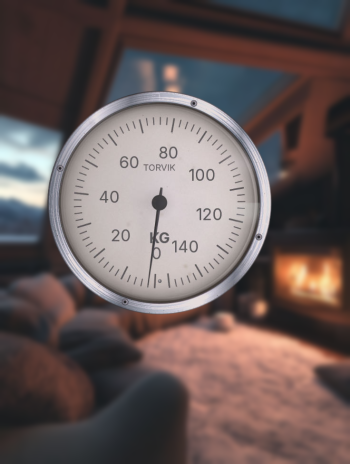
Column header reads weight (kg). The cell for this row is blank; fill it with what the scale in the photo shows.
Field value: 2 kg
